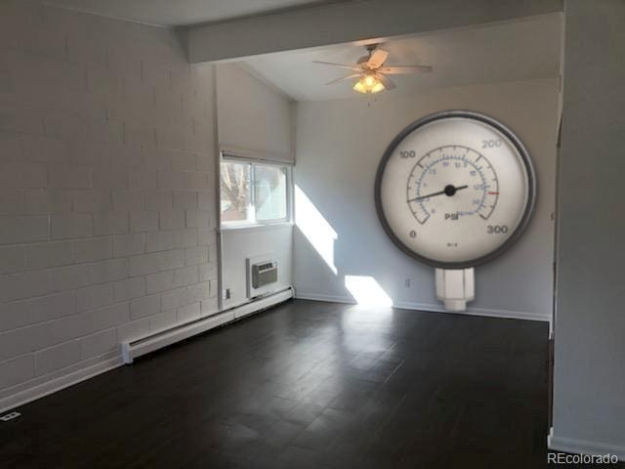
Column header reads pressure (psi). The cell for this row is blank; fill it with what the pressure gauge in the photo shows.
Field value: 40 psi
